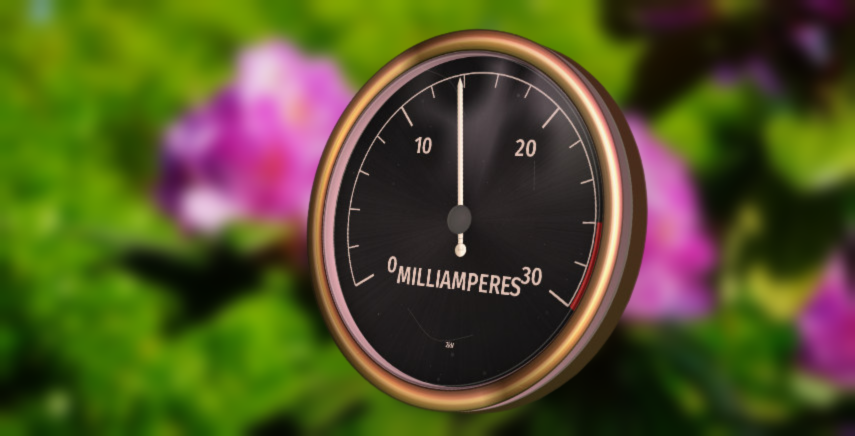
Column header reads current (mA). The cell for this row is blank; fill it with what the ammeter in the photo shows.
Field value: 14 mA
